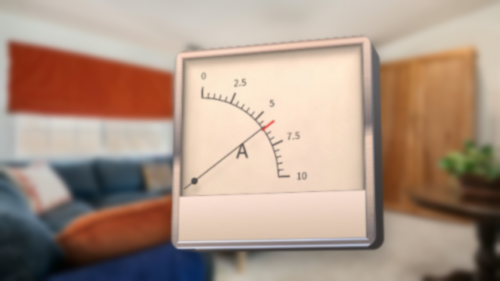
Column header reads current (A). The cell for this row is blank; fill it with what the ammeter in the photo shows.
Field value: 6 A
